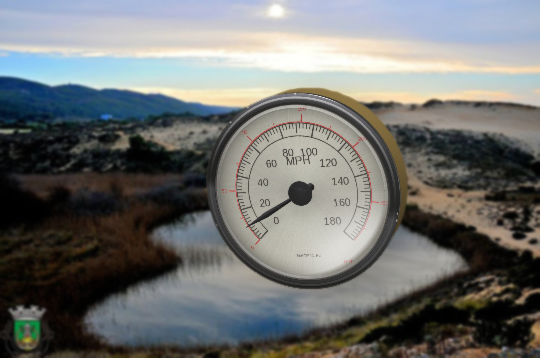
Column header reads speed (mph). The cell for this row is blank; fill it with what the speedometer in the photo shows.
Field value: 10 mph
